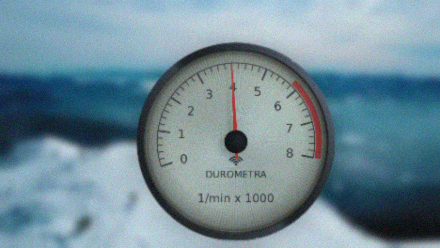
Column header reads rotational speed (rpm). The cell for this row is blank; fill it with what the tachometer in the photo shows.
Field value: 4000 rpm
